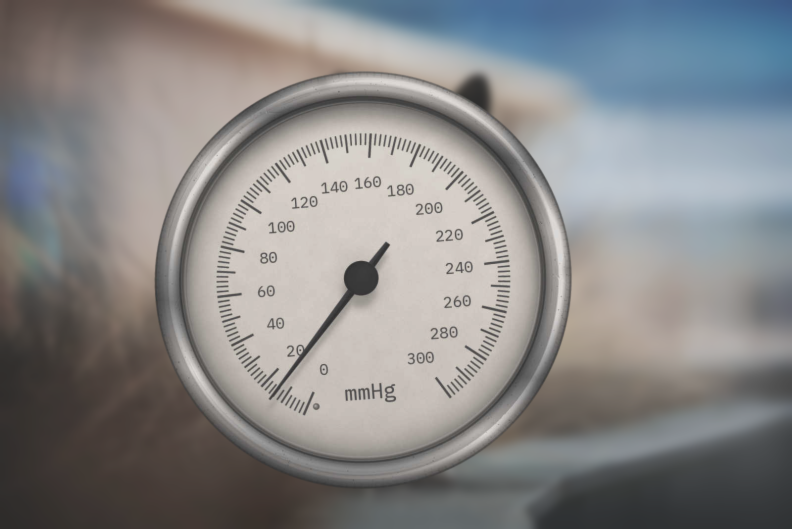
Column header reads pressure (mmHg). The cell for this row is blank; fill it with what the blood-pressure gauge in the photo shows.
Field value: 14 mmHg
